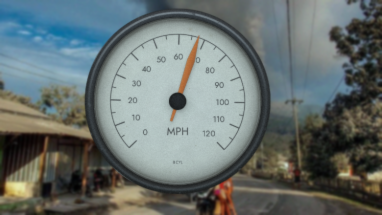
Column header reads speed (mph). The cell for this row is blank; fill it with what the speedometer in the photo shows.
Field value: 67.5 mph
